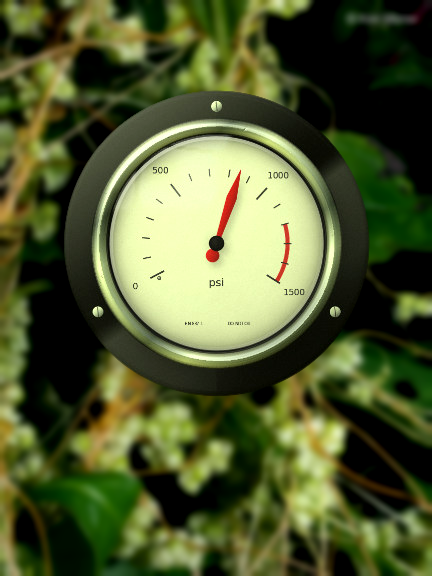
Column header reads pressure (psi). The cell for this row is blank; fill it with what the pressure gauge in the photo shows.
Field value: 850 psi
